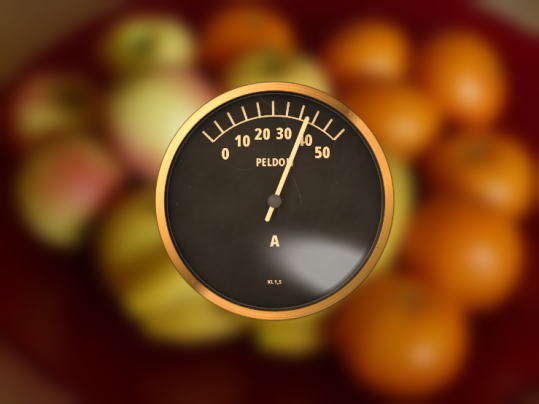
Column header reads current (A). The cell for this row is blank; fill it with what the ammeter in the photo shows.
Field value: 37.5 A
